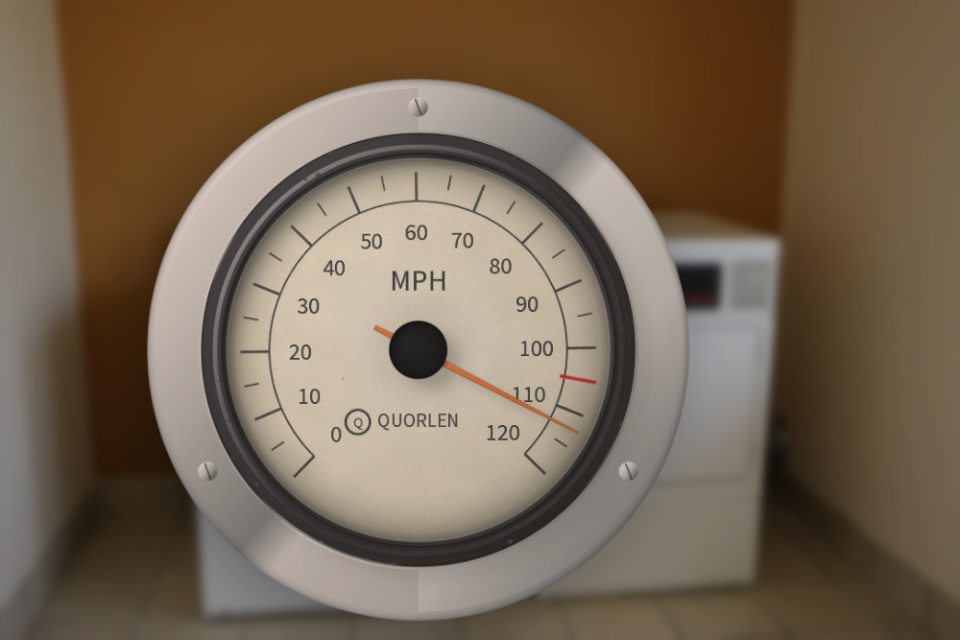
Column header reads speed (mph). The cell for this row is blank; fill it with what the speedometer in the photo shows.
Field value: 112.5 mph
